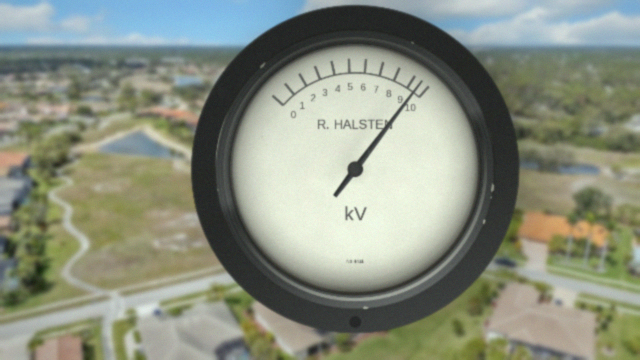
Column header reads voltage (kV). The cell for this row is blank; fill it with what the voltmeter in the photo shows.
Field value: 9.5 kV
